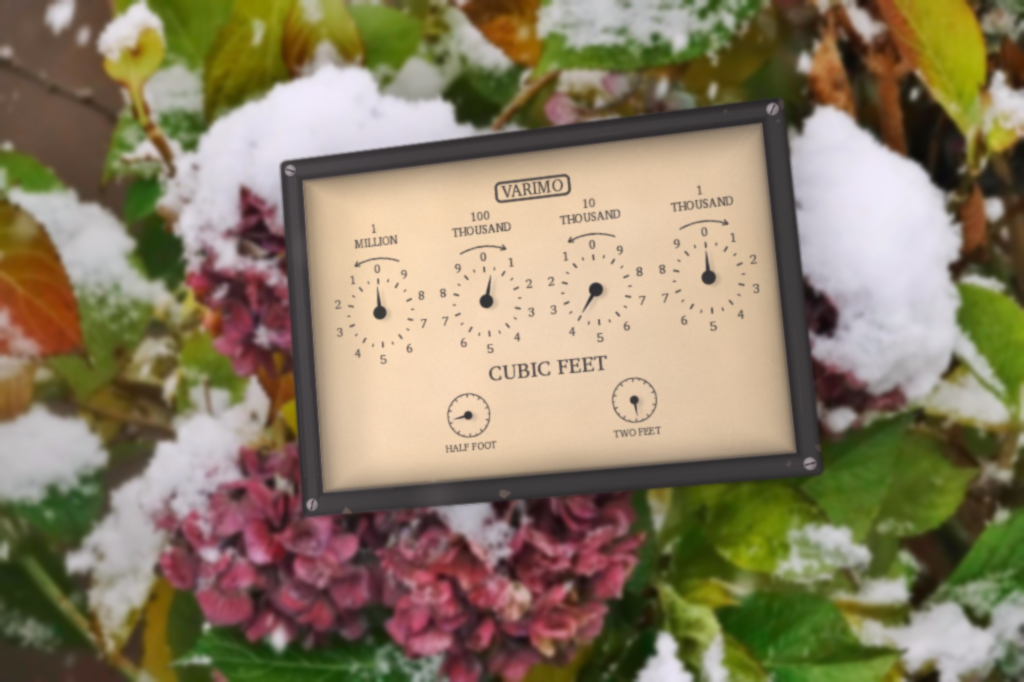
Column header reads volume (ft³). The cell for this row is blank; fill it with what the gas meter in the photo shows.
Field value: 4000 ft³
